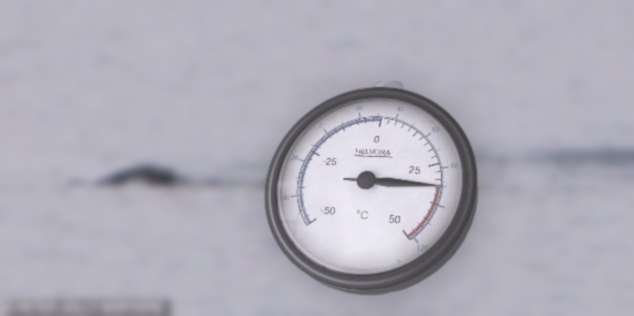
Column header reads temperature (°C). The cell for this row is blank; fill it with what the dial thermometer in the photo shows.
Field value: 32.5 °C
